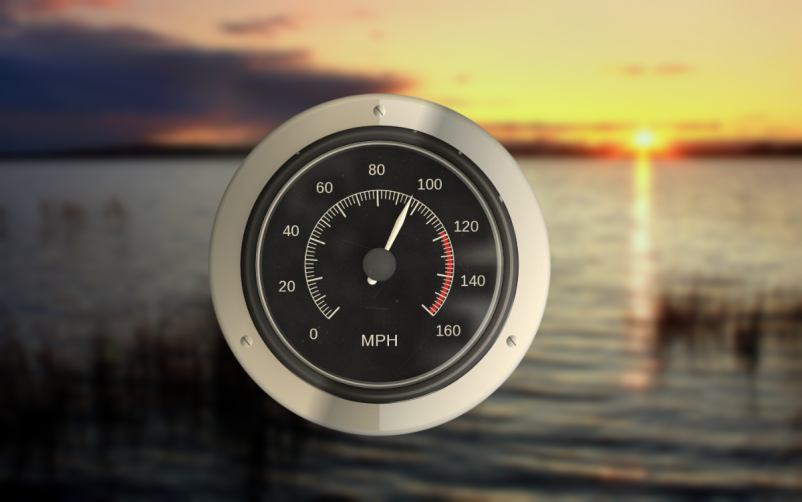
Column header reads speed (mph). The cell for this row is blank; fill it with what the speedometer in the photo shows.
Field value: 96 mph
